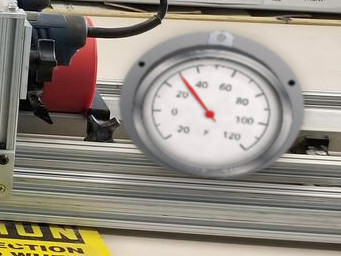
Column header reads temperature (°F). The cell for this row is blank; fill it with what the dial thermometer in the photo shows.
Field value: 30 °F
